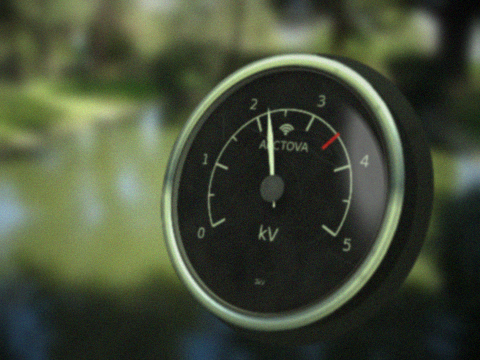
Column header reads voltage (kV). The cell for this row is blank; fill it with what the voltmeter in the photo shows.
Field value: 2.25 kV
